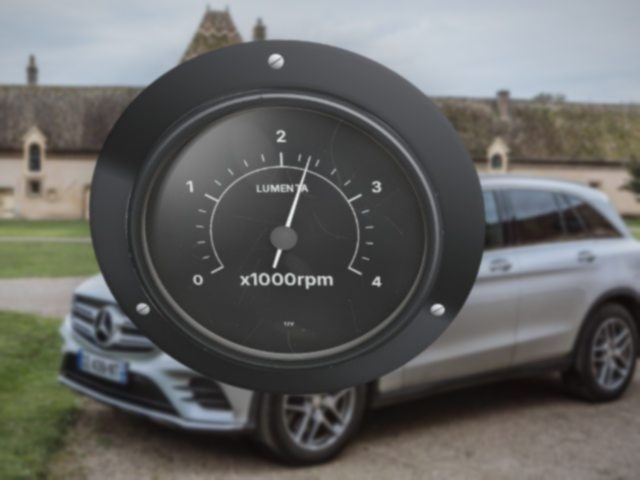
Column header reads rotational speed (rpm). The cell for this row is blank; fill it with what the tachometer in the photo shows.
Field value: 2300 rpm
